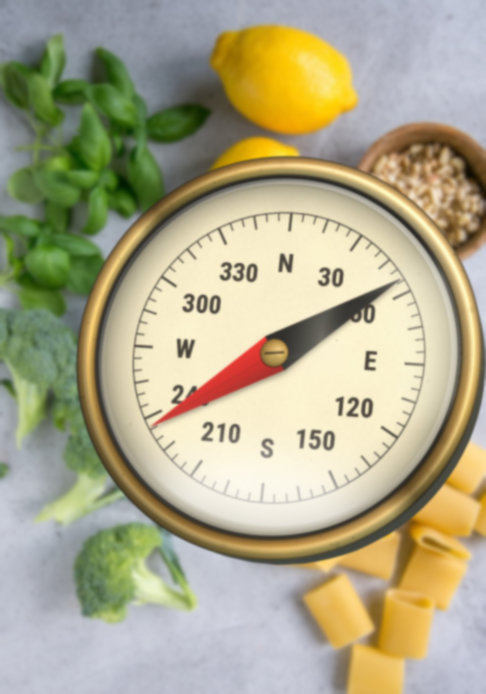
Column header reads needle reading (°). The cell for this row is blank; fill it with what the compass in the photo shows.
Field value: 235 °
